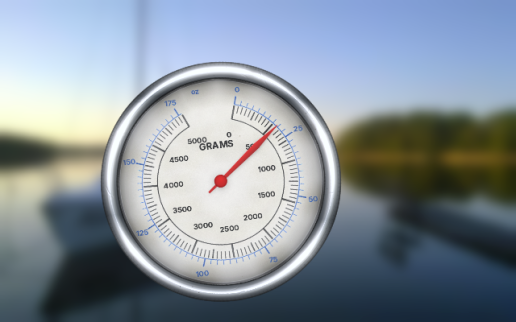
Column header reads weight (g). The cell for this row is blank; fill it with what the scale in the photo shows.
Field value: 550 g
